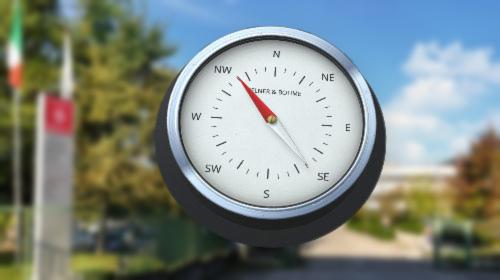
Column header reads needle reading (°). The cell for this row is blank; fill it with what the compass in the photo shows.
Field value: 320 °
